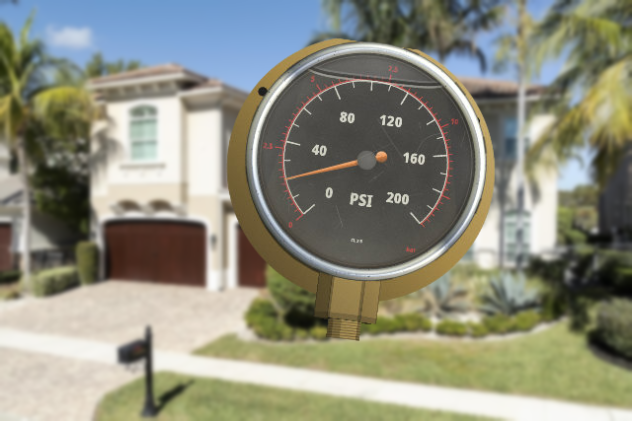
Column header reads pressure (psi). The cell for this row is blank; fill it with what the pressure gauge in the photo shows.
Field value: 20 psi
